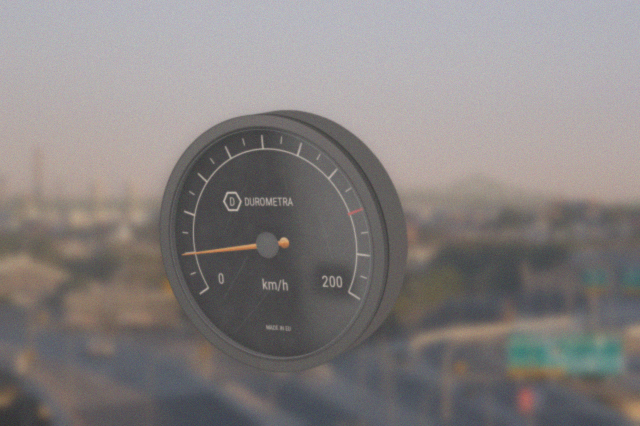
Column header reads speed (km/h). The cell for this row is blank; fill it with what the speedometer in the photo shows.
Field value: 20 km/h
